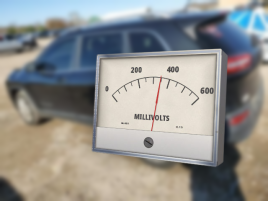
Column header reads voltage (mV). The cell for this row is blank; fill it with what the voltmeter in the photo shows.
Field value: 350 mV
